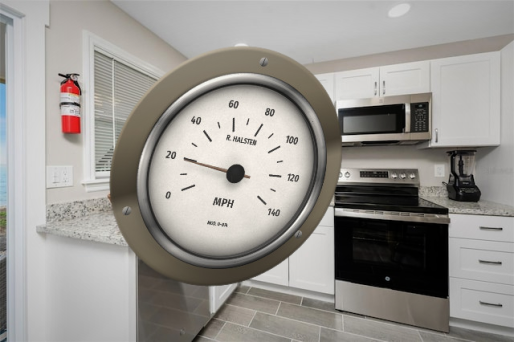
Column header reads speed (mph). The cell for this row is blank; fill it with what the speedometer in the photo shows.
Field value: 20 mph
